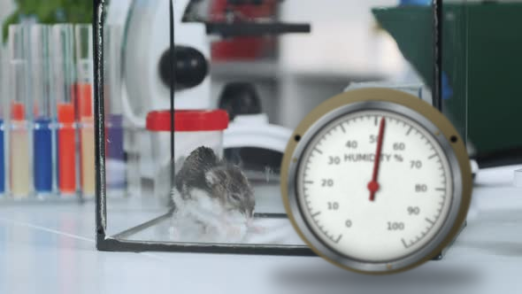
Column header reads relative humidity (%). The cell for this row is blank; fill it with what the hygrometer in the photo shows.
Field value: 52 %
